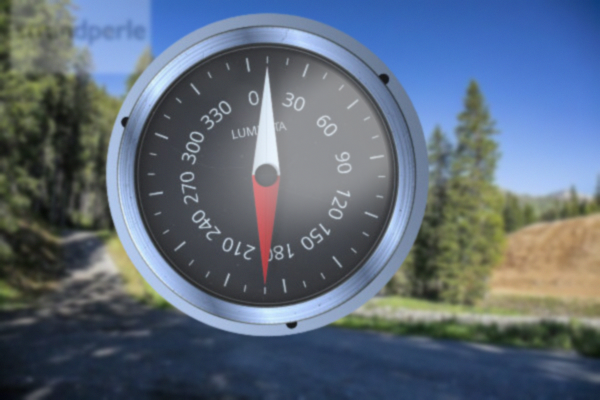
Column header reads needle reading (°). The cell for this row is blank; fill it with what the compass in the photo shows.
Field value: 190 °
